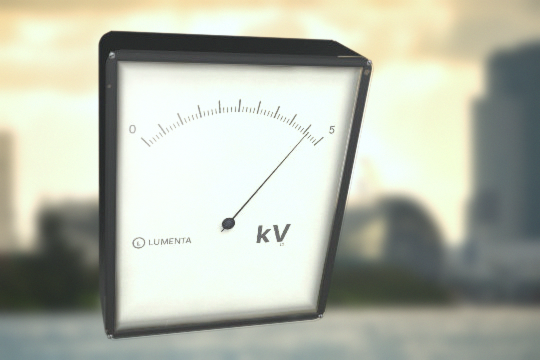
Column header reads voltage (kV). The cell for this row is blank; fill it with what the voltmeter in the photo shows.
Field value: 4.5 kV
